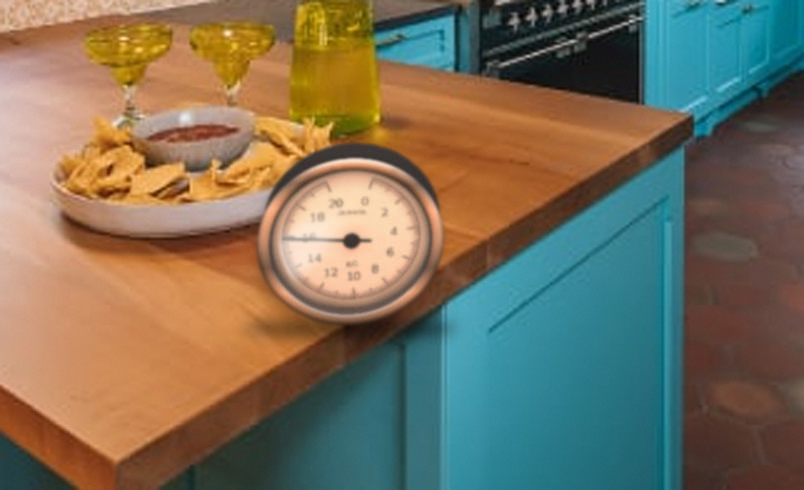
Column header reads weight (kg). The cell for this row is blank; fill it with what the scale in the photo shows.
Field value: 16 kg
